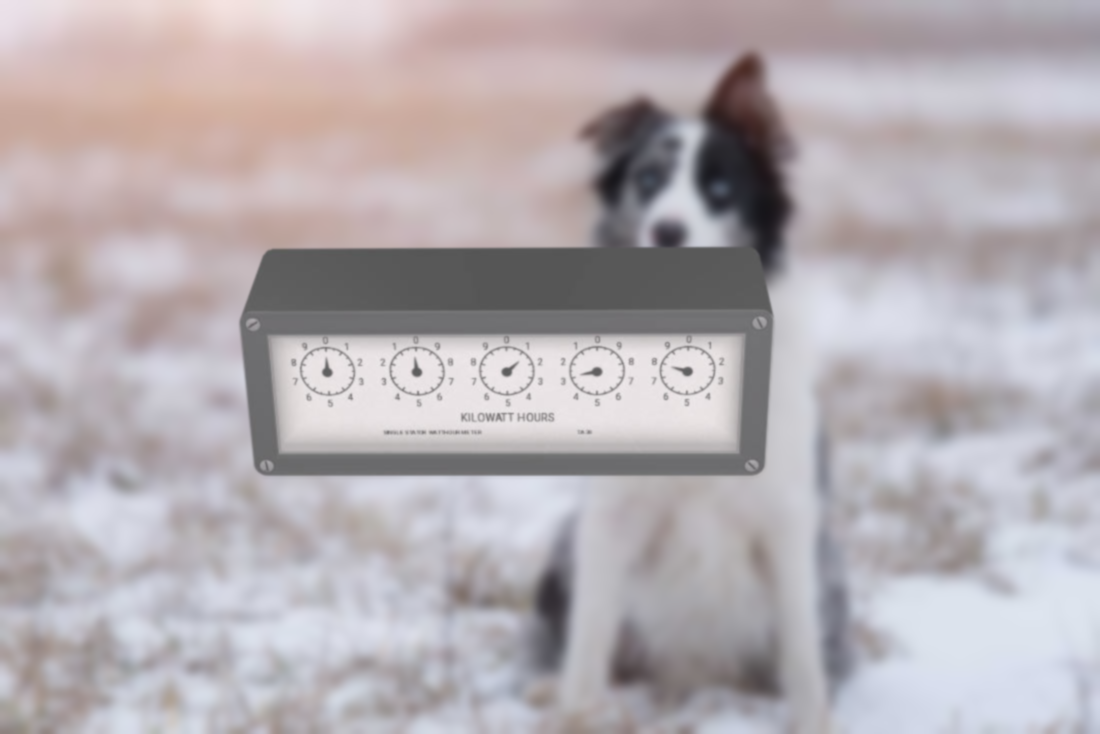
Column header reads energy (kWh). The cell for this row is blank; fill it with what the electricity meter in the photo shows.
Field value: 128 kWh
